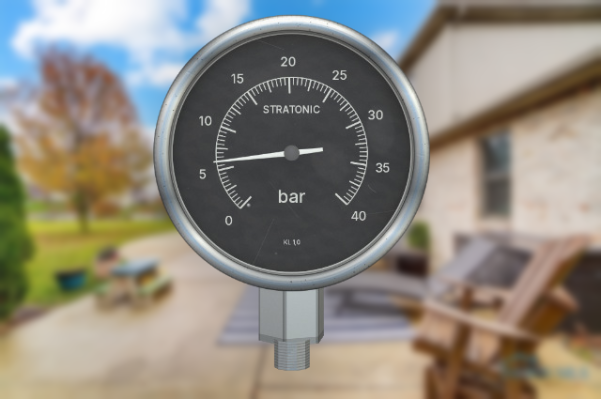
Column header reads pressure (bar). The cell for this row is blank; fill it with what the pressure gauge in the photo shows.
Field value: 6 bar
